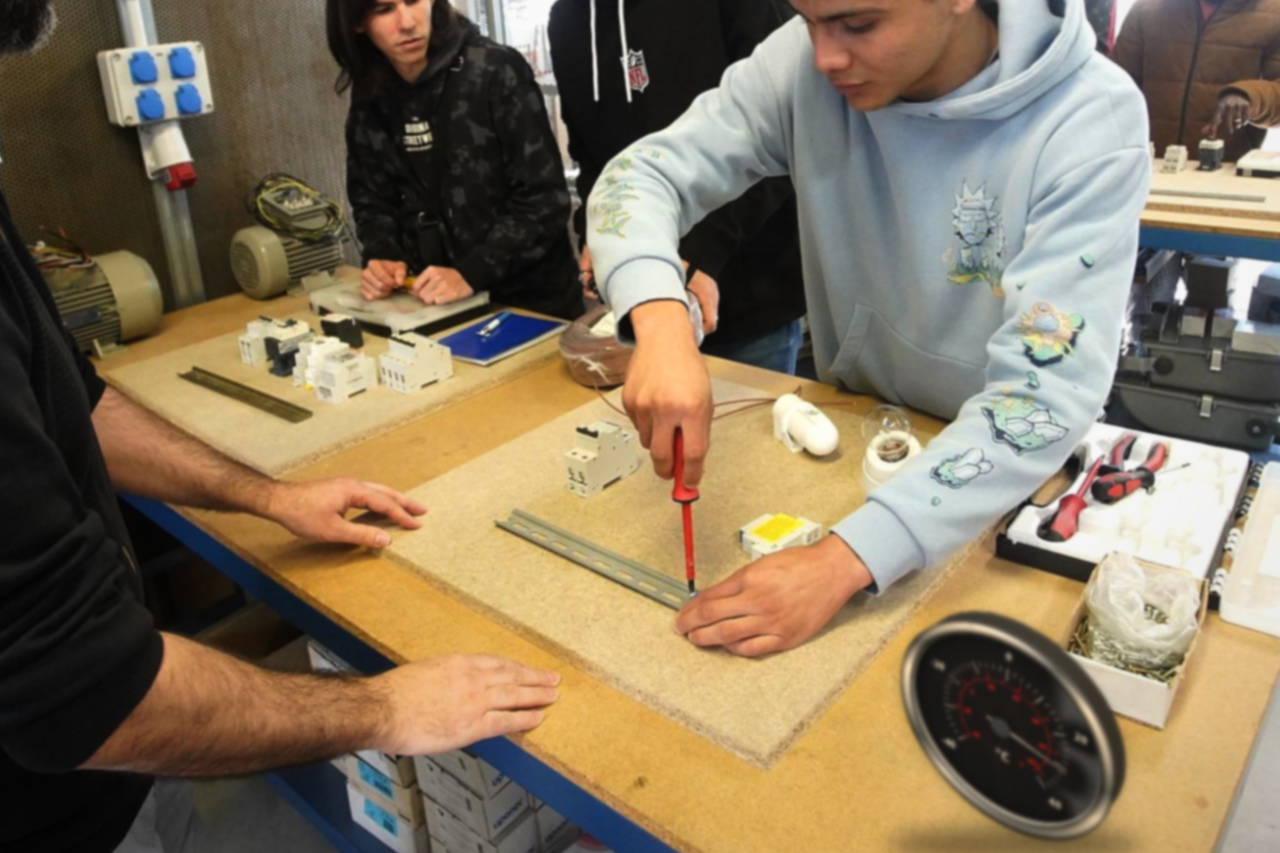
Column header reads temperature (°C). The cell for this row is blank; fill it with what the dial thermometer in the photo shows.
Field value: 30 °C
